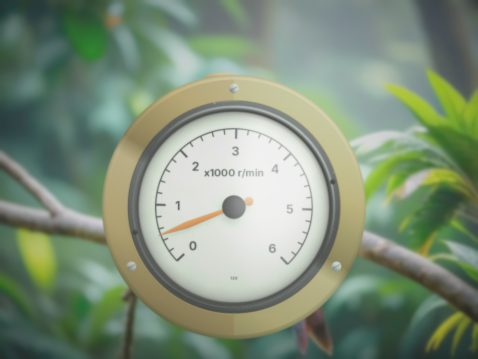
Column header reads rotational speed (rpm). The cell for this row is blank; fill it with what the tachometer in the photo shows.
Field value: 500 rpm
